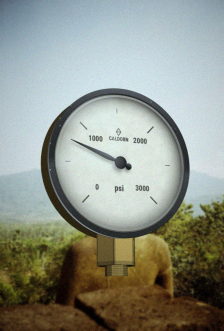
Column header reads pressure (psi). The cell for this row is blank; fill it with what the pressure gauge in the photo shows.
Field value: 750 psi
